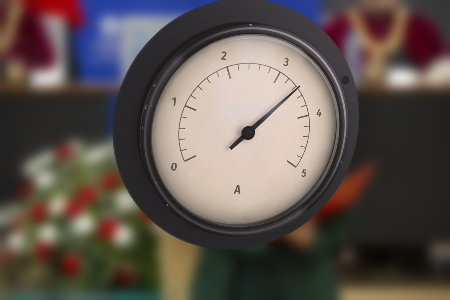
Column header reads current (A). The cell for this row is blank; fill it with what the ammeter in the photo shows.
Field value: 3.4 A
